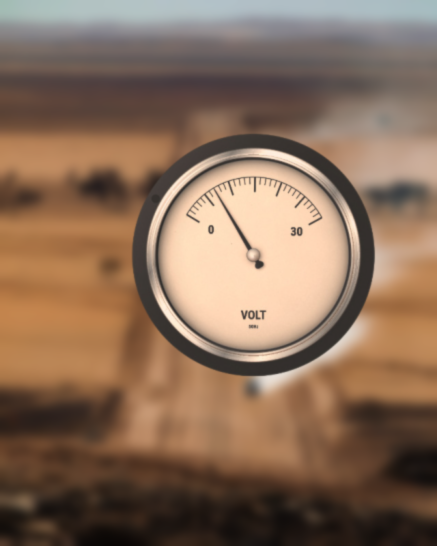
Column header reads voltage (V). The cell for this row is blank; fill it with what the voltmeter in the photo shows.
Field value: 7 V
